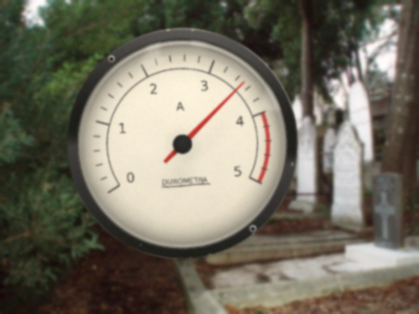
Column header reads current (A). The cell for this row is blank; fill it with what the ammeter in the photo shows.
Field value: 3.5 A
